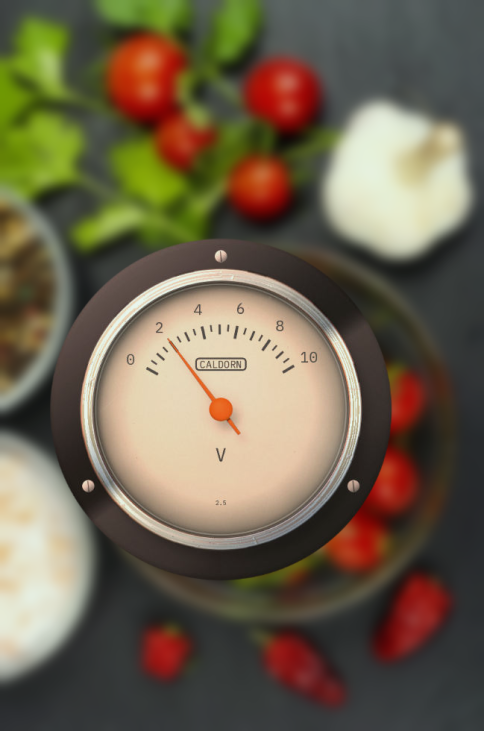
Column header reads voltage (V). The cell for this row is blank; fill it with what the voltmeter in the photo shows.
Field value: 2 V
